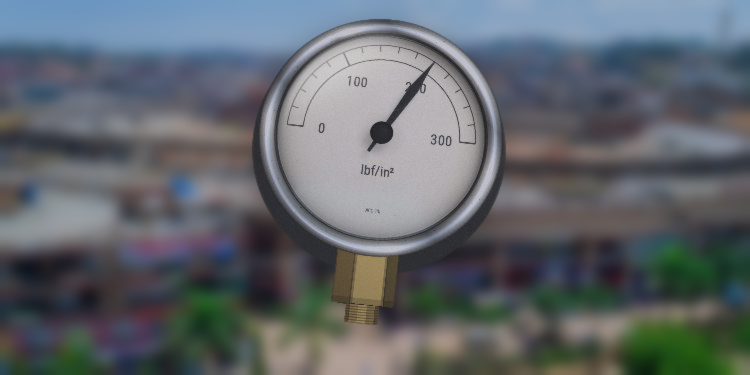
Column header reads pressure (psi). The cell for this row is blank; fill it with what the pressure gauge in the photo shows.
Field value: 200 psi
